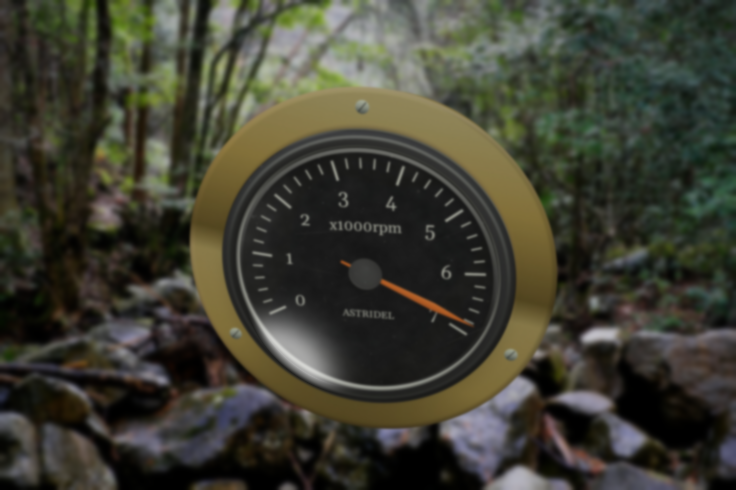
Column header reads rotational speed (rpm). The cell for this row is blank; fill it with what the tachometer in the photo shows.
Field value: 6800 rpm
